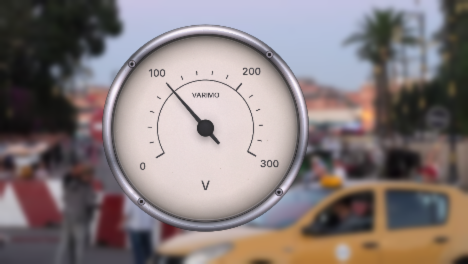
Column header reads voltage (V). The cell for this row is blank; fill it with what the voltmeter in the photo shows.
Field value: 100 V
